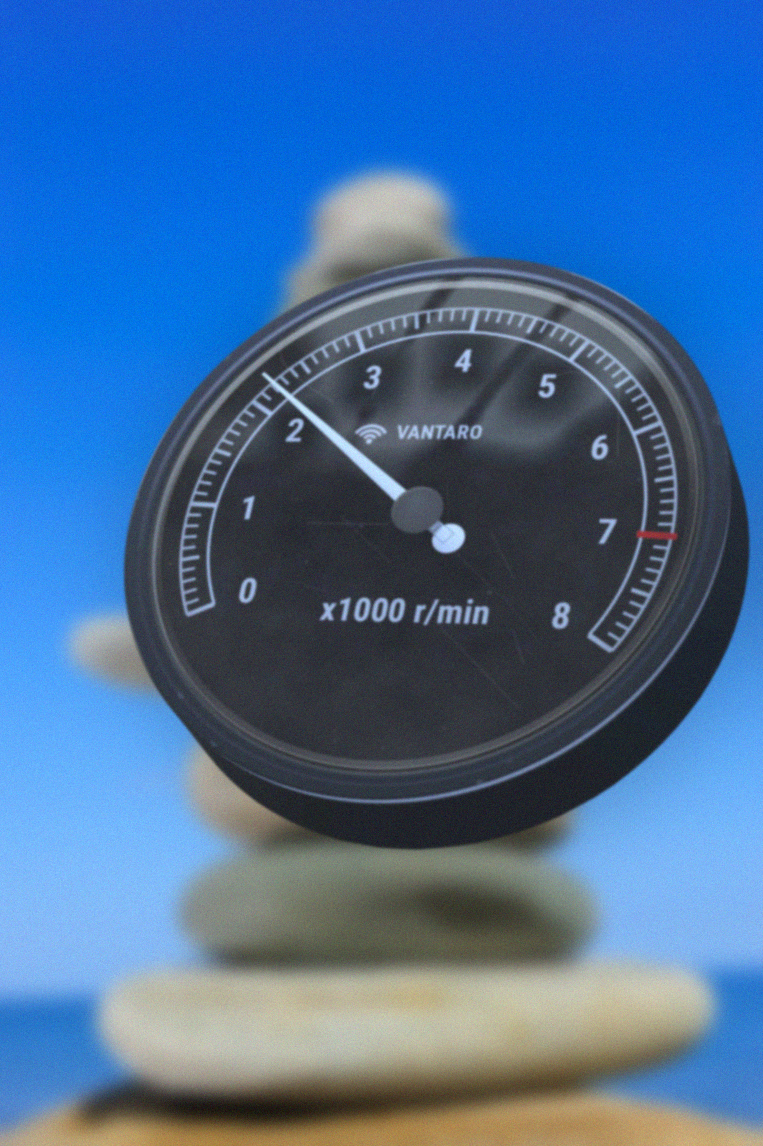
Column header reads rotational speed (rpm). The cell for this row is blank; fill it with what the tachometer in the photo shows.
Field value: 2200 rpm
